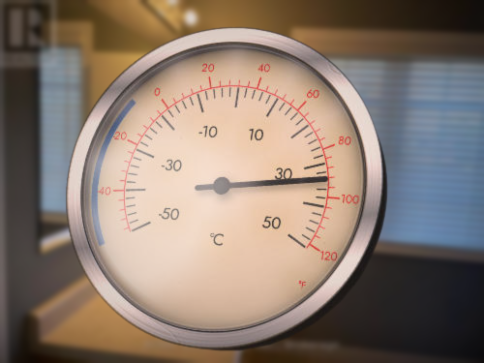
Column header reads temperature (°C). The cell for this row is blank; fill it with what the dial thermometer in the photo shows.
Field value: 34 °C
